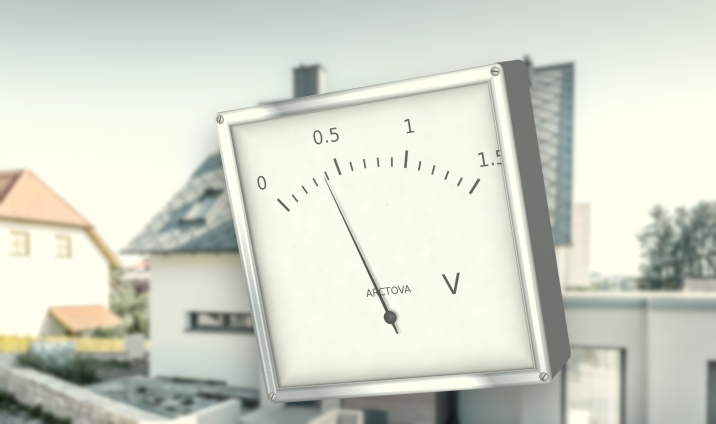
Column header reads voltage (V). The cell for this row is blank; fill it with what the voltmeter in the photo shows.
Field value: 0.4 V
